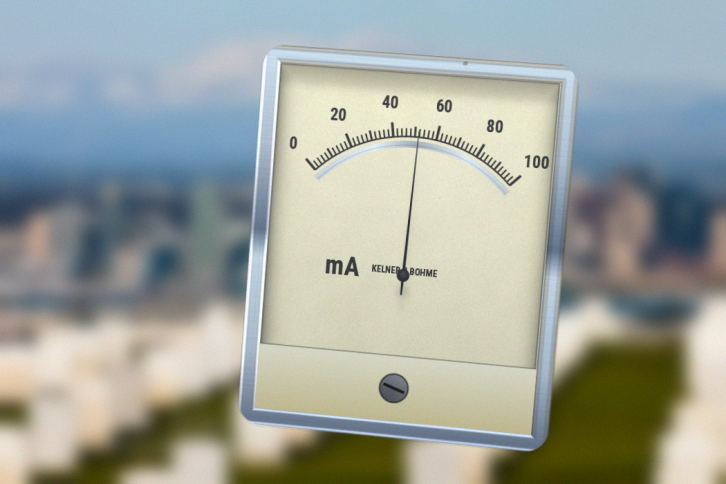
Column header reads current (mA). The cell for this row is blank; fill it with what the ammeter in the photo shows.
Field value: 52 mA
